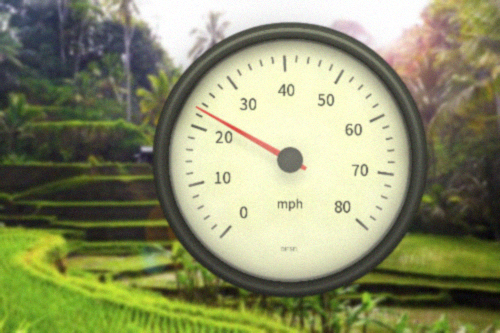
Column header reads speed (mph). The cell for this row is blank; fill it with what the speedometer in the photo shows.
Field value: 23 mph
